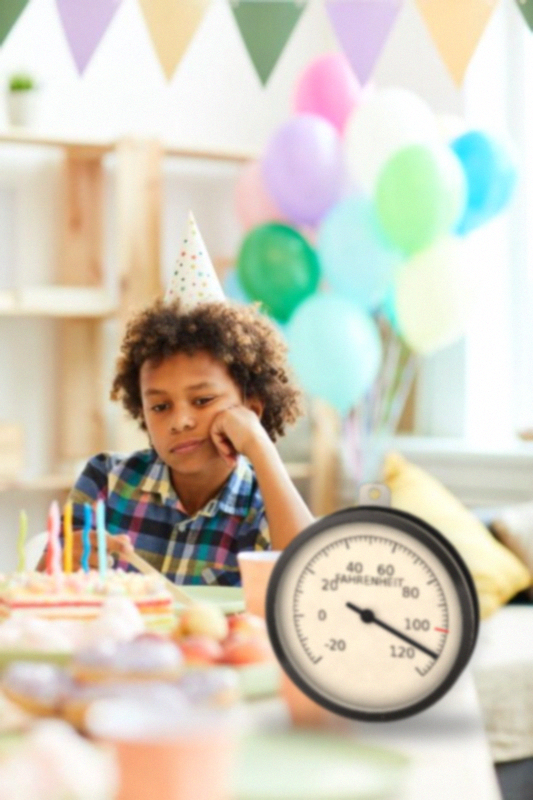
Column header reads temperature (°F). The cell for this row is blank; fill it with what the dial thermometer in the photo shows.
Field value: 110 °F
